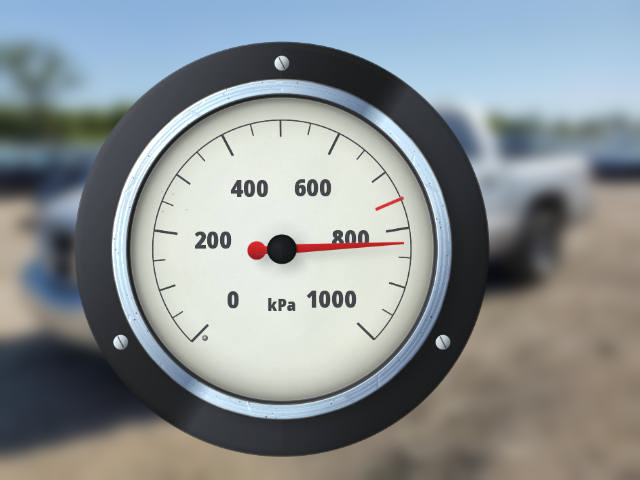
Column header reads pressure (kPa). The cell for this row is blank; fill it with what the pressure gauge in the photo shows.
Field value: 825 kPa
